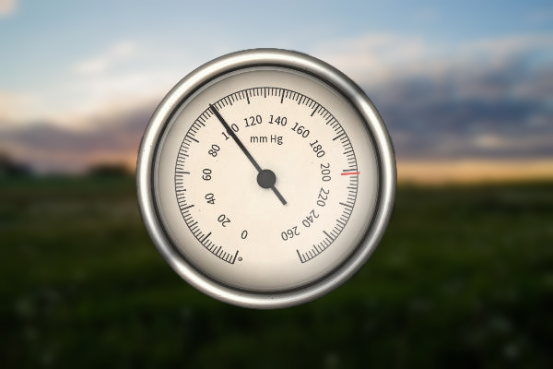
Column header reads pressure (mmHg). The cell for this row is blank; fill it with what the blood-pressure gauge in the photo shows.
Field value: 100 mmHg
